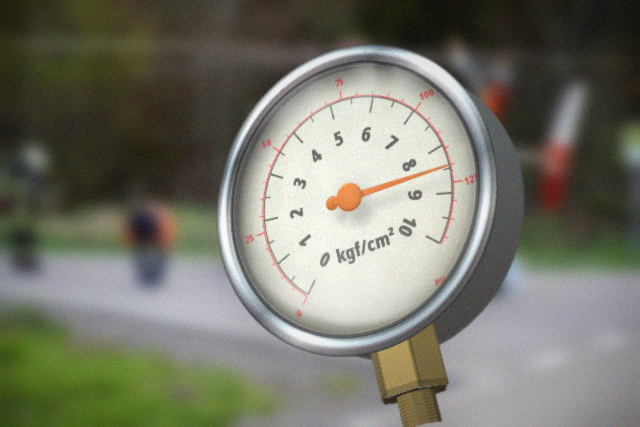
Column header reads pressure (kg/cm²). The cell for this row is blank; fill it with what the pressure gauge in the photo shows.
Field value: 8.5 kg/cm²
